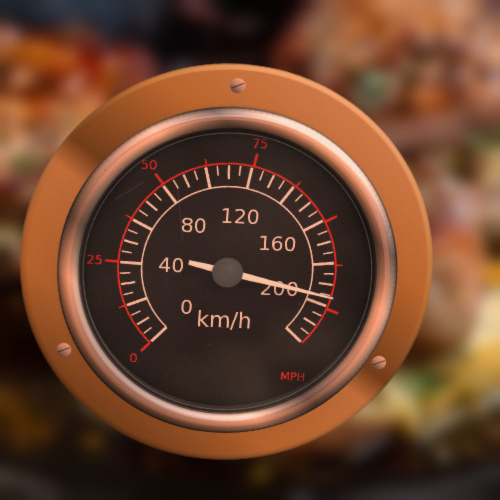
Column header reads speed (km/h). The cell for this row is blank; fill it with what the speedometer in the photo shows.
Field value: 195 km/h
